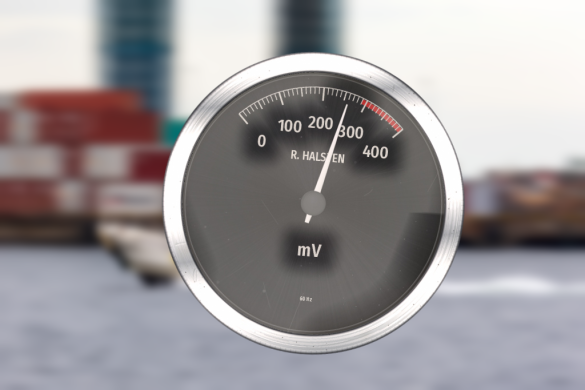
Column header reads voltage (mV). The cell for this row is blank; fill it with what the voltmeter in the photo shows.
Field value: 260 mV
